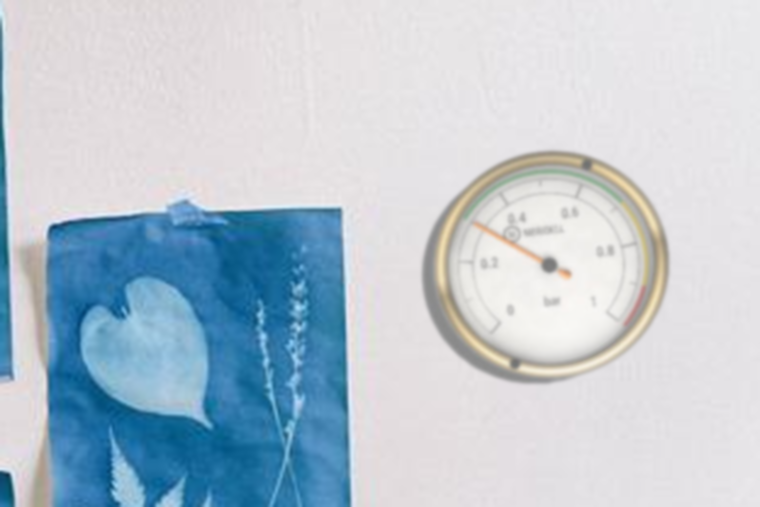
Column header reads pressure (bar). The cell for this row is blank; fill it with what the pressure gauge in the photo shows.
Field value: 0.3 bar
